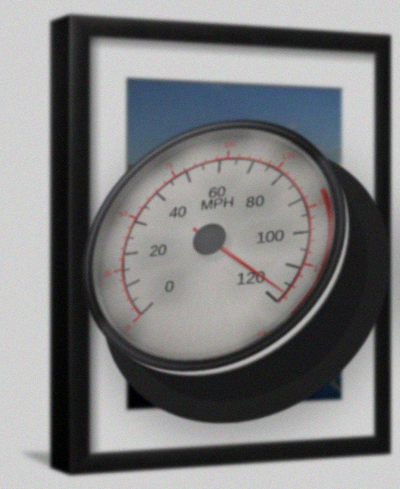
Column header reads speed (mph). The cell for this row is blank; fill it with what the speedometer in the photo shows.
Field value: 117.5 mph
